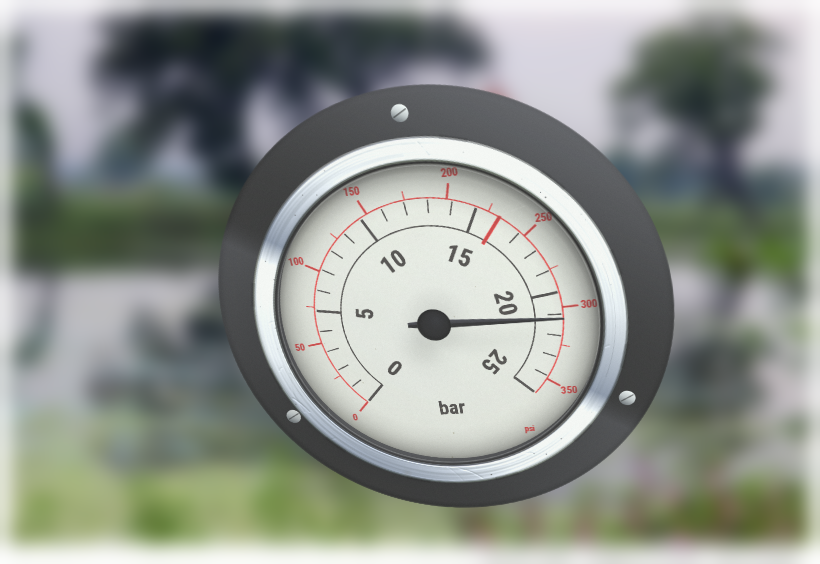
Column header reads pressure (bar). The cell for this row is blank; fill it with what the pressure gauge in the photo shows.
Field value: 21 bar
